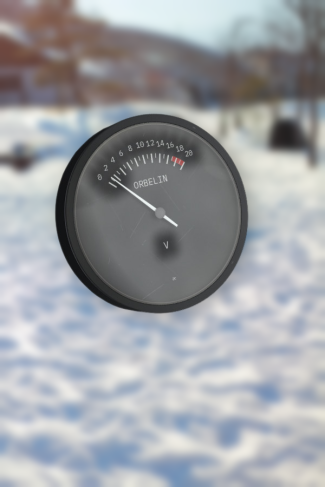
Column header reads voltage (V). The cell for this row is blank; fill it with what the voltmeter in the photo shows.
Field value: 1 V
